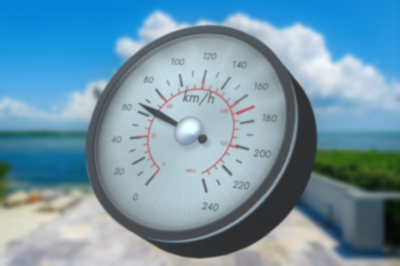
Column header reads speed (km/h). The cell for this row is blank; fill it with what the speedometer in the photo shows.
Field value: 65 km/h
